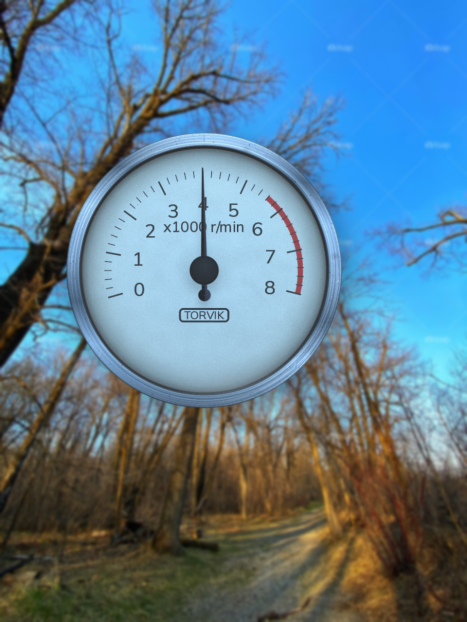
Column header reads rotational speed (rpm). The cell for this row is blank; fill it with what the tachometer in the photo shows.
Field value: 4000 rpm
